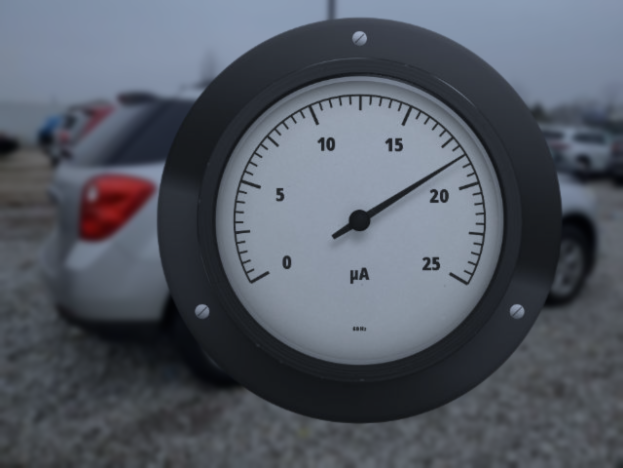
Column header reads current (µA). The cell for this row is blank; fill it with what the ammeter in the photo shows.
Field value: 18.5 µA
